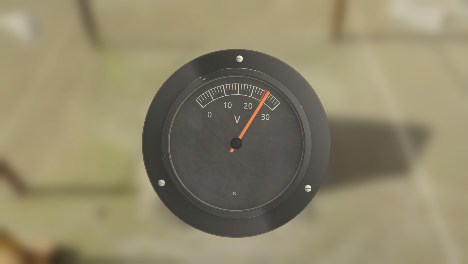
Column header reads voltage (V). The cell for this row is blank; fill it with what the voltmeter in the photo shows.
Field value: 25 V
